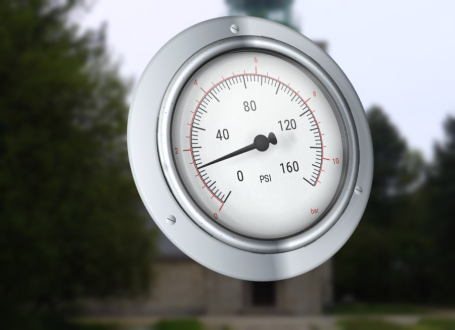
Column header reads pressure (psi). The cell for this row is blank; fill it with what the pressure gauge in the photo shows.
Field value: 20 psi
